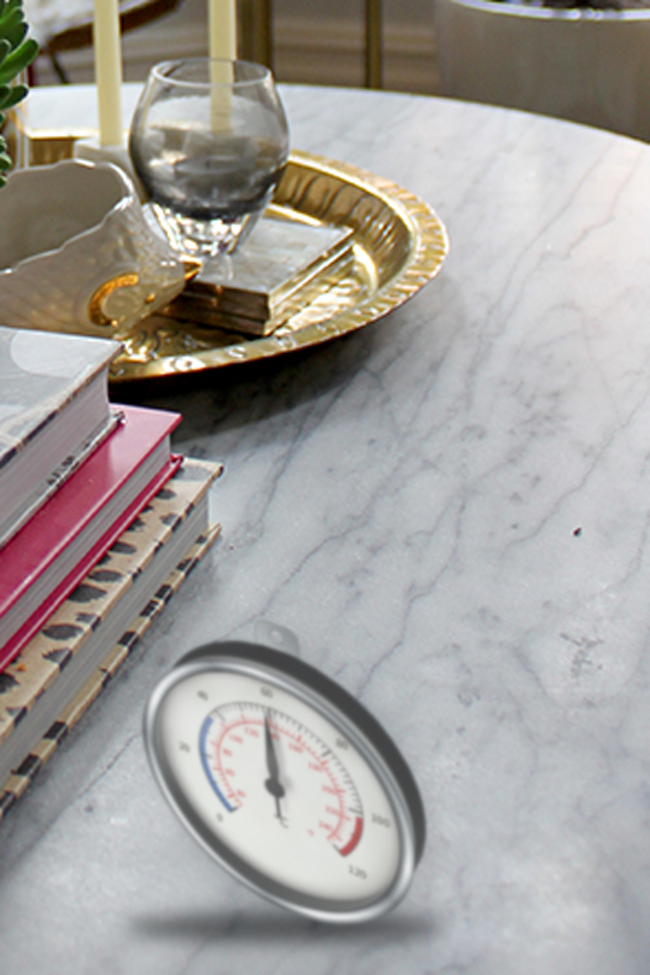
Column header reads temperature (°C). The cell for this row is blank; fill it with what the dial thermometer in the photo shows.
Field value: 60 °C
